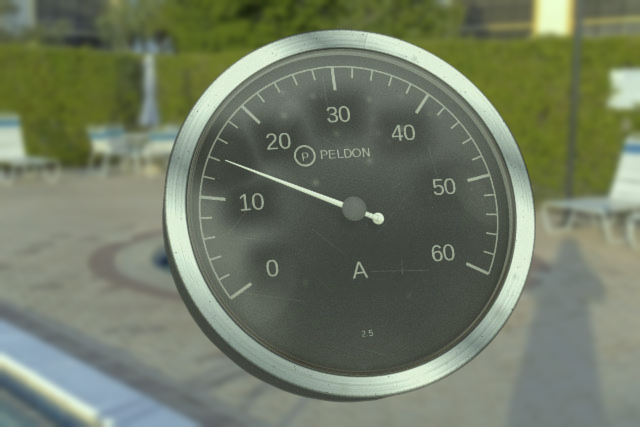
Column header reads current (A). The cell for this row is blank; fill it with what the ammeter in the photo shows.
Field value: 14 A
